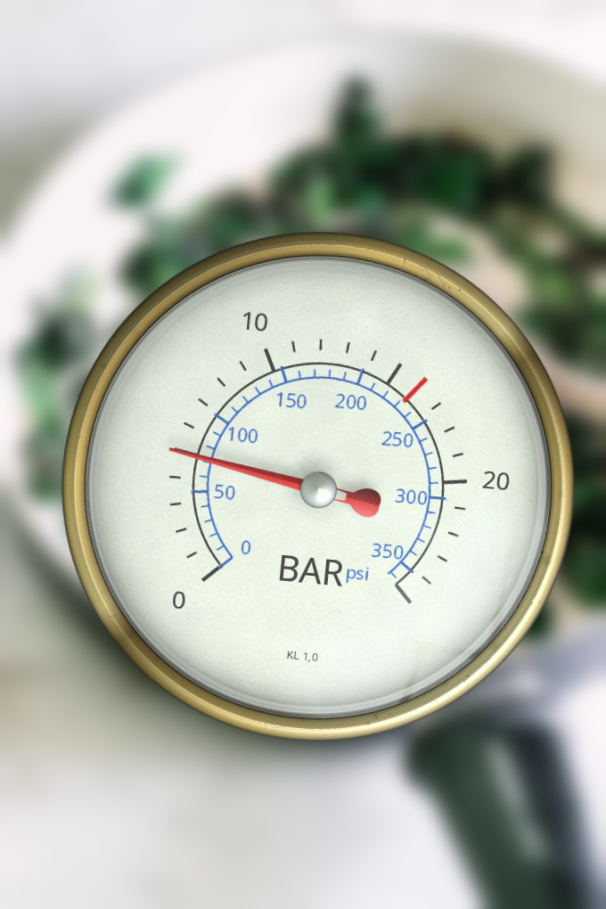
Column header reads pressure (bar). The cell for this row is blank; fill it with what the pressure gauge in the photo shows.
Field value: 5 bar
